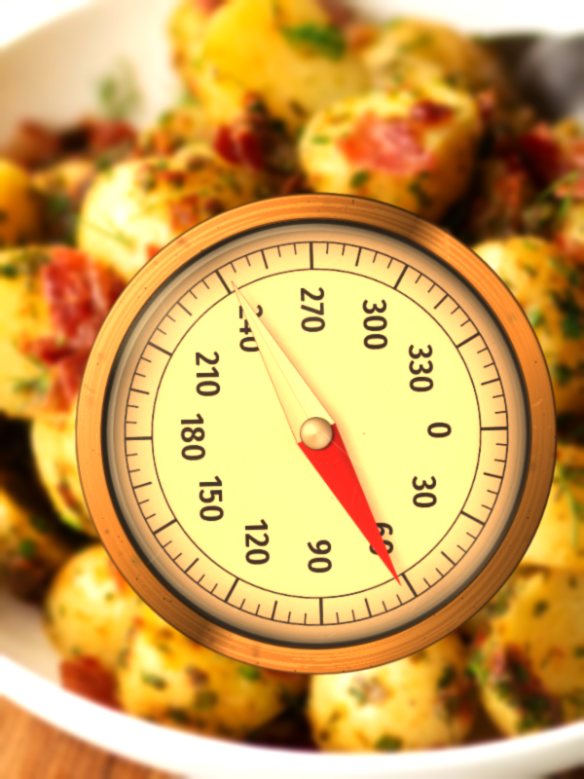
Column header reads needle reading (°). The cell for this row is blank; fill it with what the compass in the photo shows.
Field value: 62.5 °
